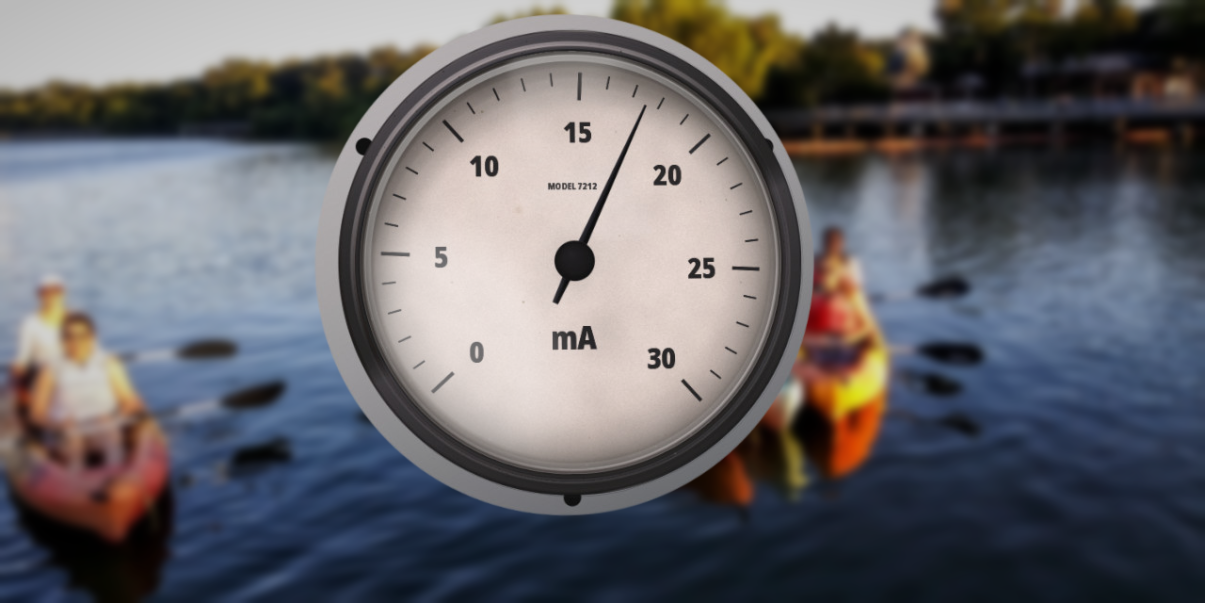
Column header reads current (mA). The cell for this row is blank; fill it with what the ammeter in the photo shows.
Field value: 17.5 mA
